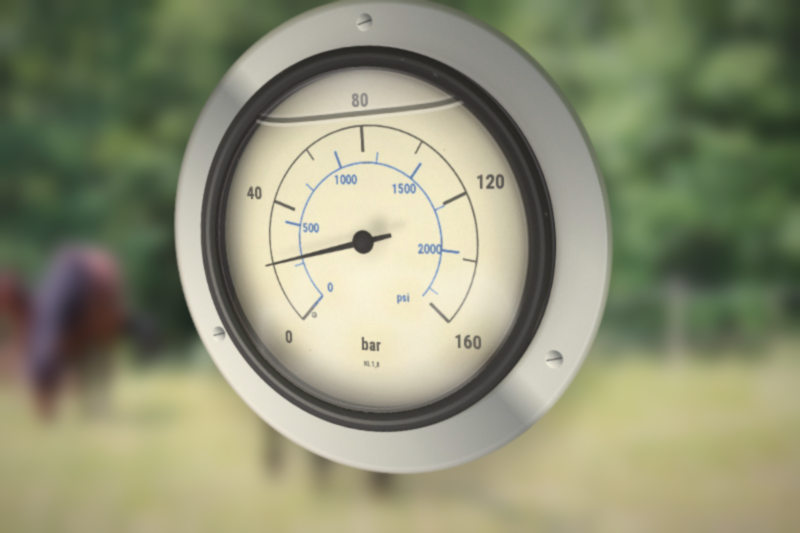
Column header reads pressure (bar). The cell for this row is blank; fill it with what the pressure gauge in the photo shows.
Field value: 20 bar
